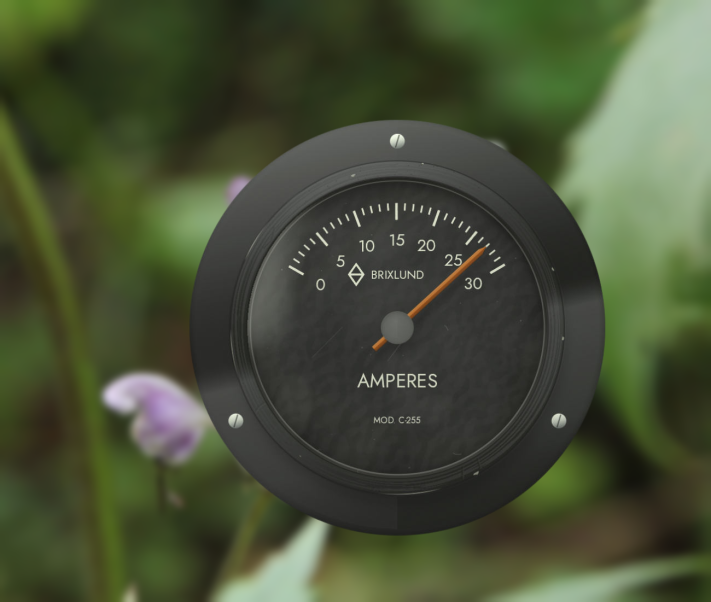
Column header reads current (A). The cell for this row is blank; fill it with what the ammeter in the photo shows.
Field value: 27 A
